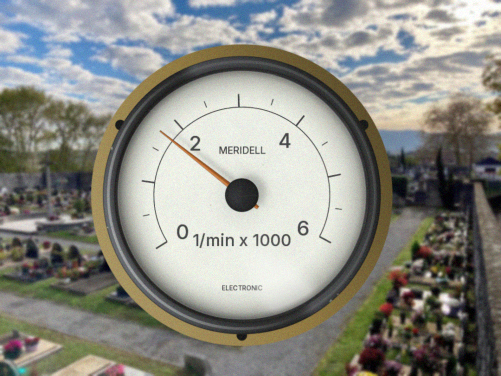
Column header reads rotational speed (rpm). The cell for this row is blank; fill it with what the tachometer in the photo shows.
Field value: 1750 rpm
